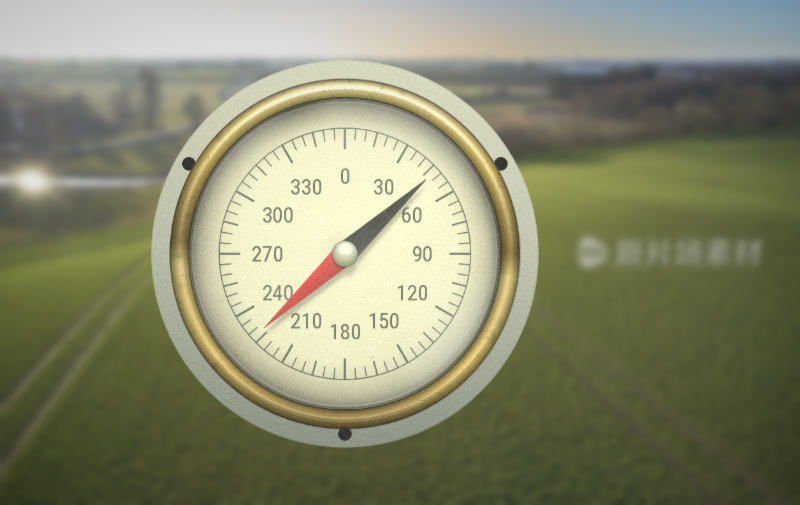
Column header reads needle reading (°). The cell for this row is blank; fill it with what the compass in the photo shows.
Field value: 227.5 °
